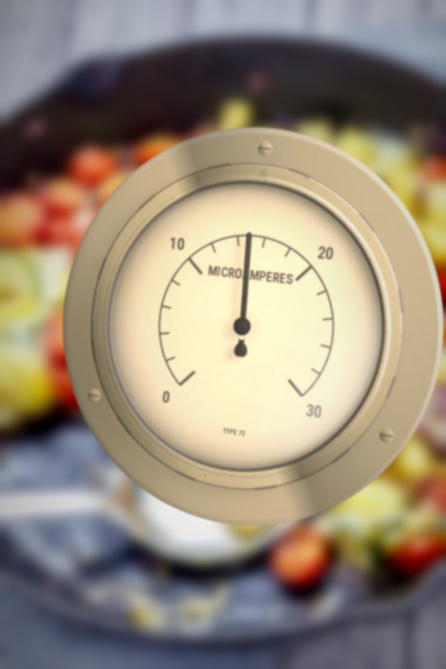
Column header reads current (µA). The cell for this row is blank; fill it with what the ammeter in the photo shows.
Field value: 15 µA
